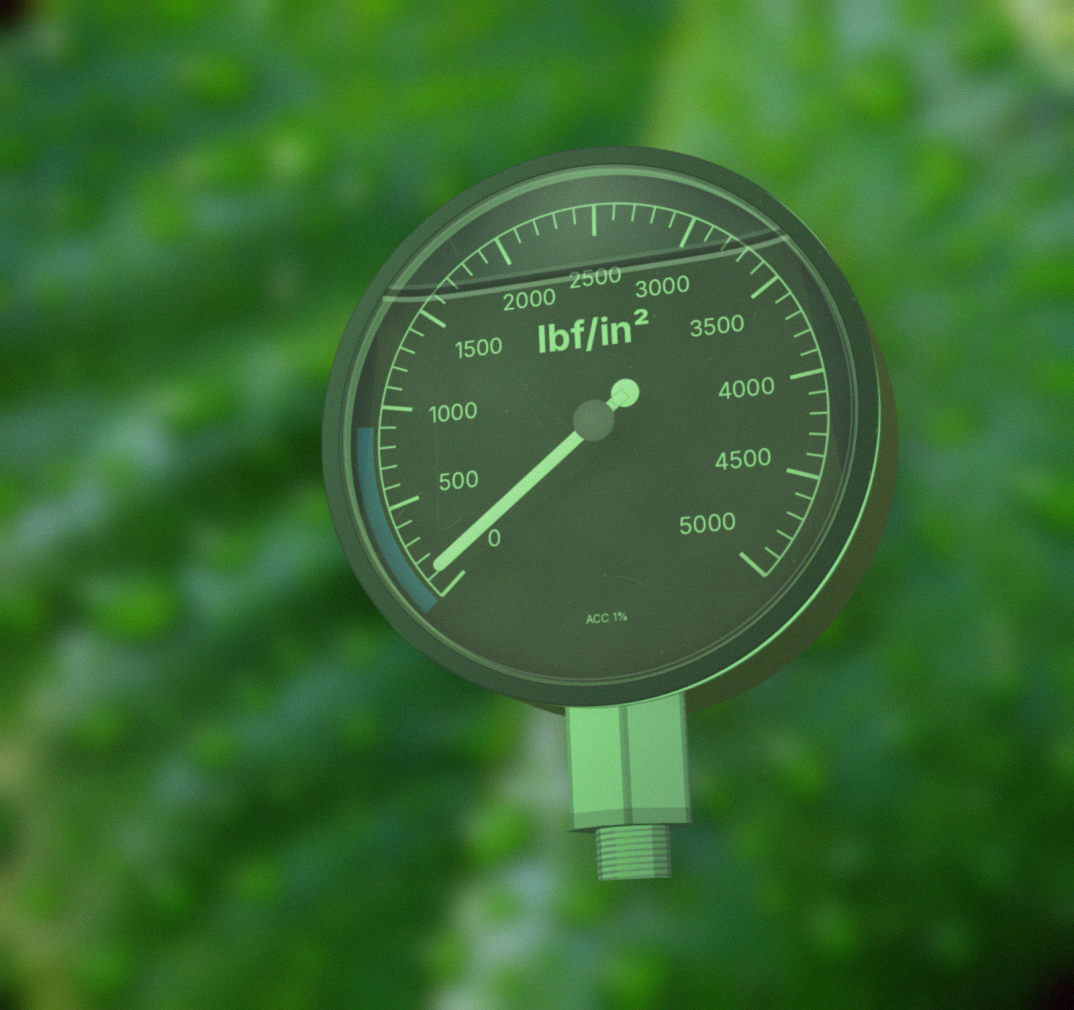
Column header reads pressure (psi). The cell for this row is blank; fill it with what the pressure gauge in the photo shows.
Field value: 100 psi
